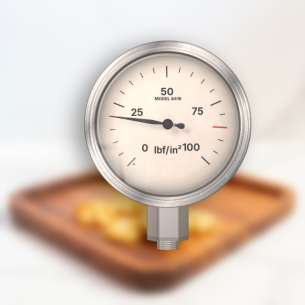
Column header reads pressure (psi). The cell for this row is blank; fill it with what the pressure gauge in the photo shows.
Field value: 20 psi
